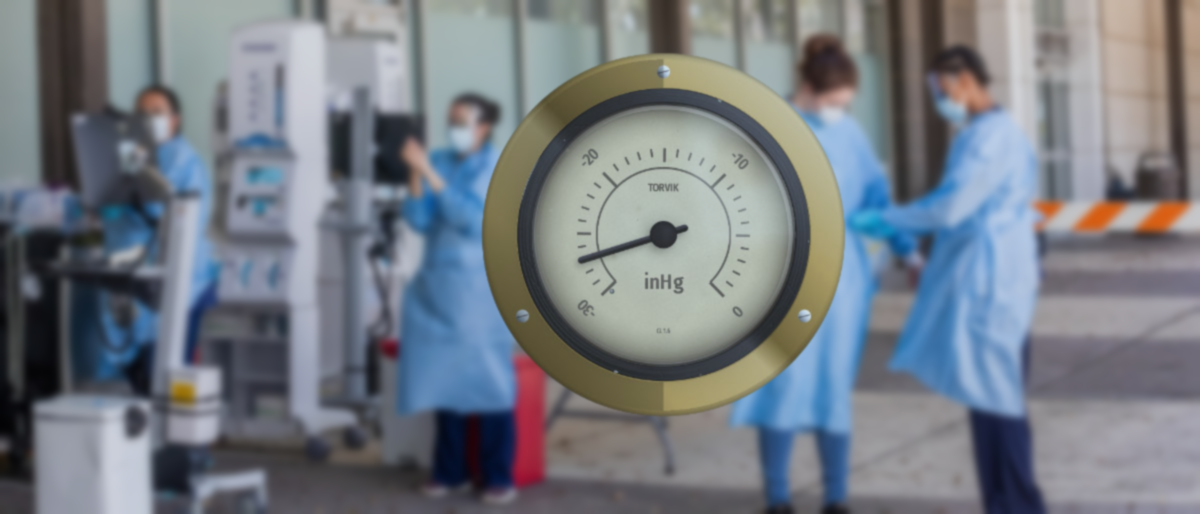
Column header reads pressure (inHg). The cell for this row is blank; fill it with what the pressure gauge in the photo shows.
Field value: -27 inHg
